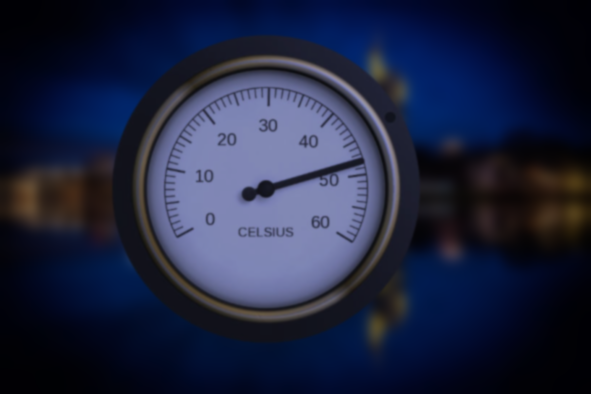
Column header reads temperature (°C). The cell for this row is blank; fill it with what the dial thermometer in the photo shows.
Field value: 48 °C
